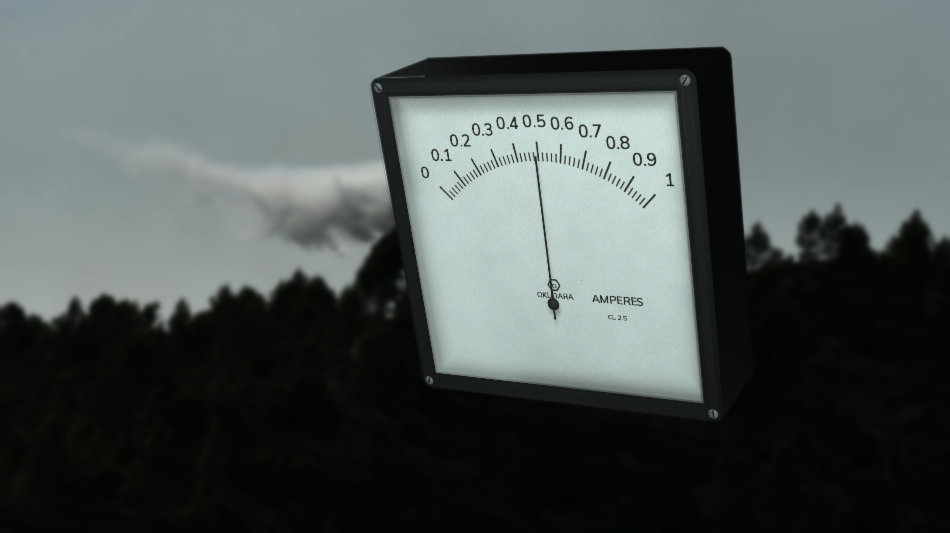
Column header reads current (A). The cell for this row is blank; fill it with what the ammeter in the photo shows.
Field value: 0.5 A
